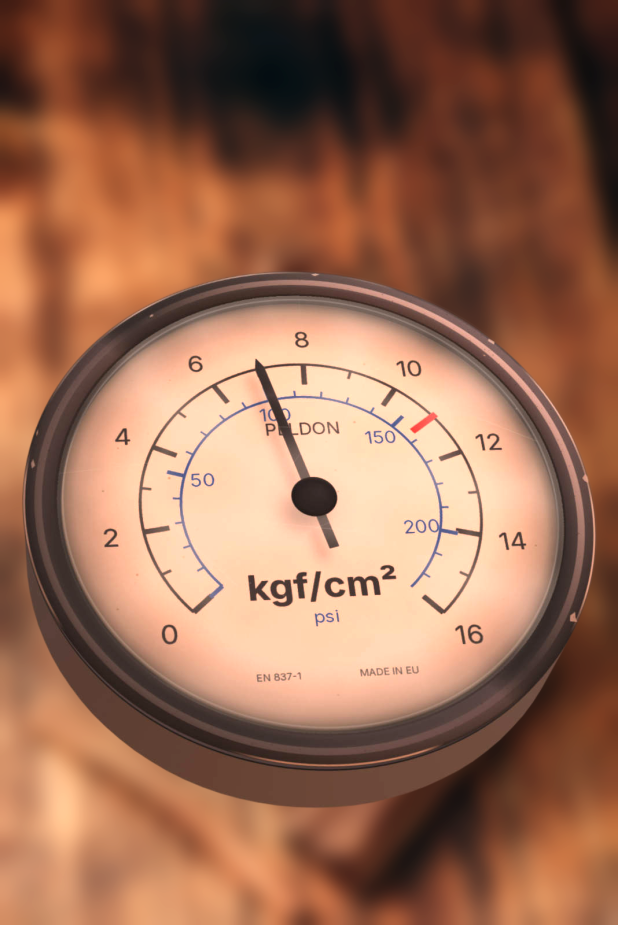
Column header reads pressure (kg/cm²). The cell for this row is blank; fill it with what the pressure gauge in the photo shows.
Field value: 7 kg/cm²
